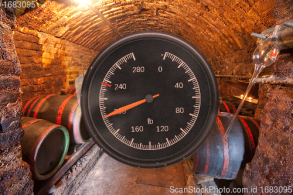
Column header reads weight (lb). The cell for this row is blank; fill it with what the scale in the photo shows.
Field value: 200 lb
